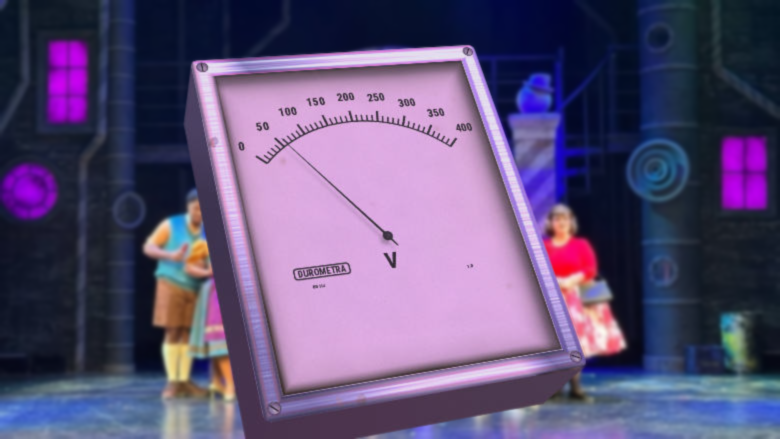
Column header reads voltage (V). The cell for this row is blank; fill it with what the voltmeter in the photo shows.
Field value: 50 V
